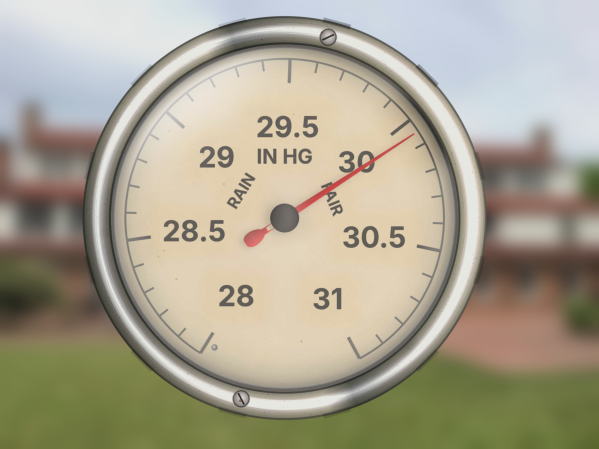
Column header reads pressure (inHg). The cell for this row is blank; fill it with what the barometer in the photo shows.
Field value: 30.05 inHg
